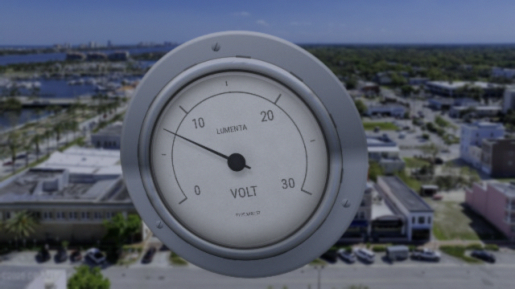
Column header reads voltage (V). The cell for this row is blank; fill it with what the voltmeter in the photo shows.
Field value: 7.5 V
